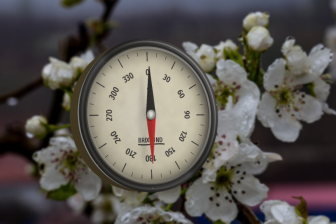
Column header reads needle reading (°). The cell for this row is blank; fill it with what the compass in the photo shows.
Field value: 180 °
